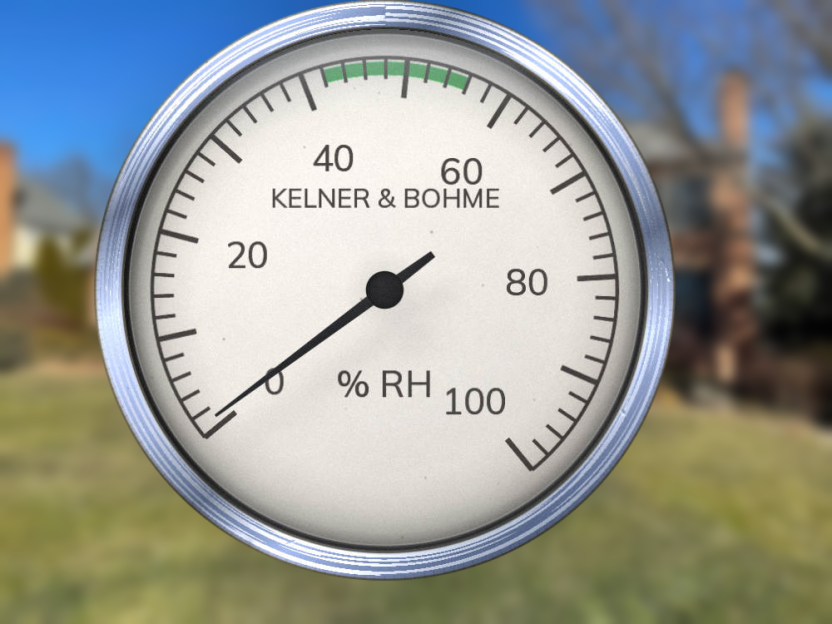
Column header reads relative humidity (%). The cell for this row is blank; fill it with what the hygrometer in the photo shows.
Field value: 1 %
